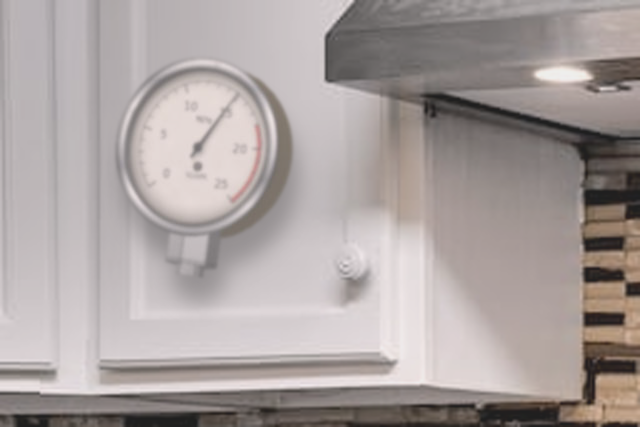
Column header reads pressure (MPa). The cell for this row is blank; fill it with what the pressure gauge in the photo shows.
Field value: 15 MPa
